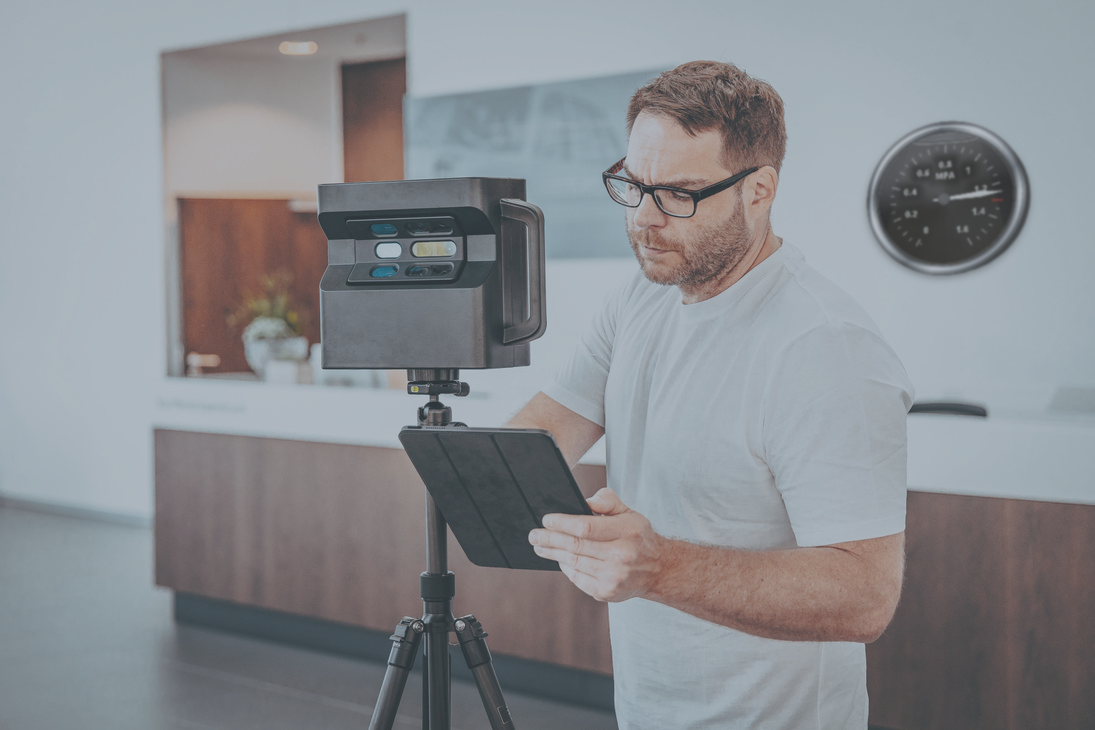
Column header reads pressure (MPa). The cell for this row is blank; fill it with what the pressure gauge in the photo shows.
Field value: 1.25 MPa
